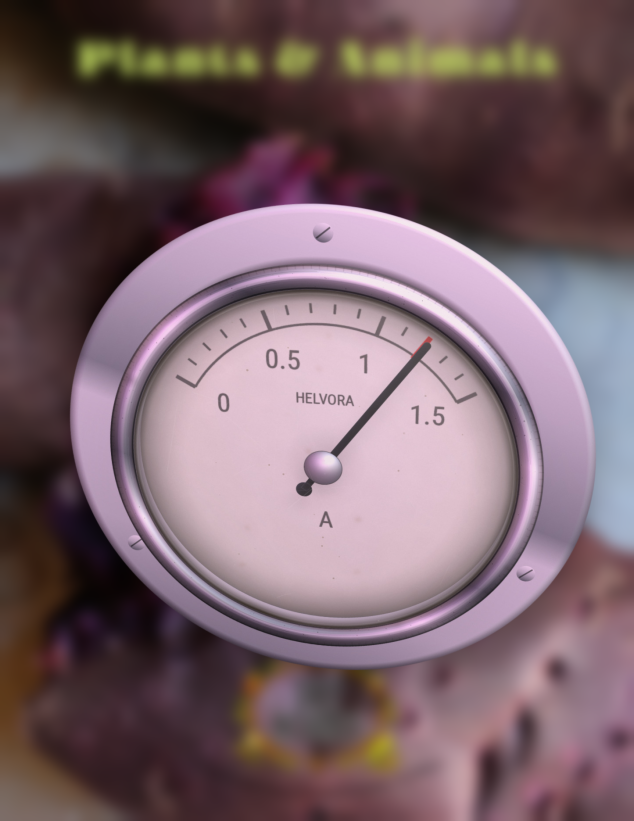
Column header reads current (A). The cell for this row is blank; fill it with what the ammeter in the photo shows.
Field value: 1.2 A
